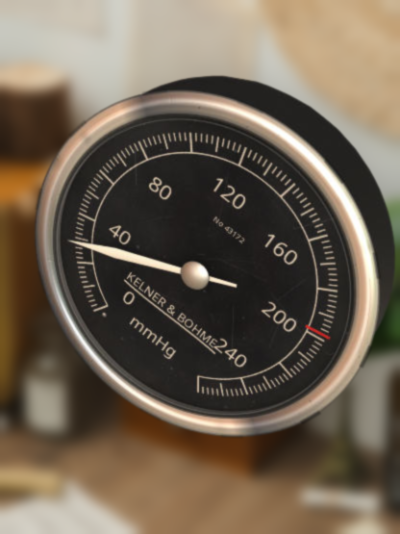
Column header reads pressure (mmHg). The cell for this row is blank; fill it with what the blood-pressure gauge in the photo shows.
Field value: 30 mmHg
